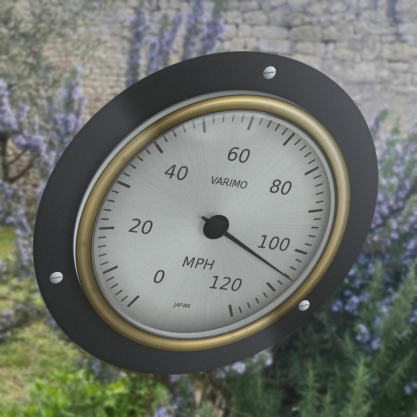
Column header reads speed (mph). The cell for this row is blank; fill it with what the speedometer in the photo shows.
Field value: 106 mph
